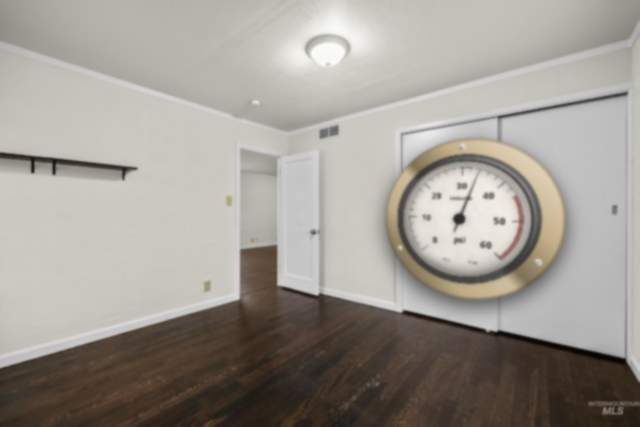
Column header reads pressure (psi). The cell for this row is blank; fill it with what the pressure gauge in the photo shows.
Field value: 34 psi
